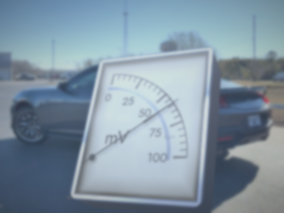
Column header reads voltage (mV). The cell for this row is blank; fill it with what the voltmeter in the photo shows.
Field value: 60 mV
